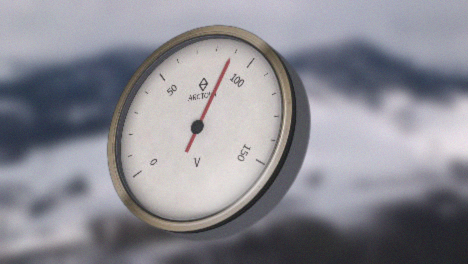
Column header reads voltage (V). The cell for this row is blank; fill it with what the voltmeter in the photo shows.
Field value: 90 V
